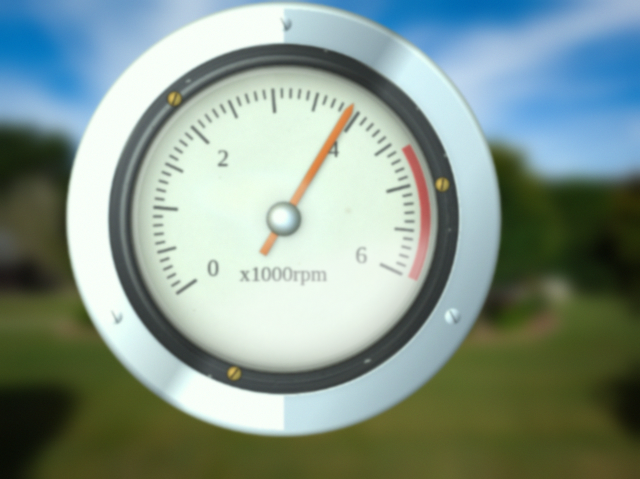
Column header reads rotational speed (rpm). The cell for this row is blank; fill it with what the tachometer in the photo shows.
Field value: 3900 rpm
